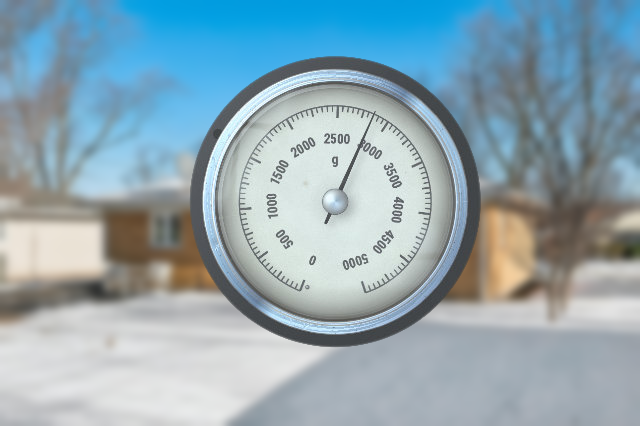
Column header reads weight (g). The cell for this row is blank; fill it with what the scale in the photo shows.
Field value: 2850 g
